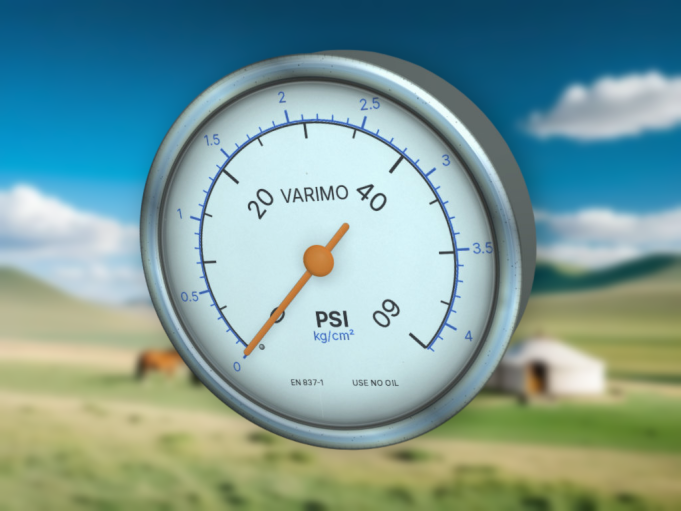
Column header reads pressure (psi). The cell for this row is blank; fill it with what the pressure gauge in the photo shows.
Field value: 0 psi
